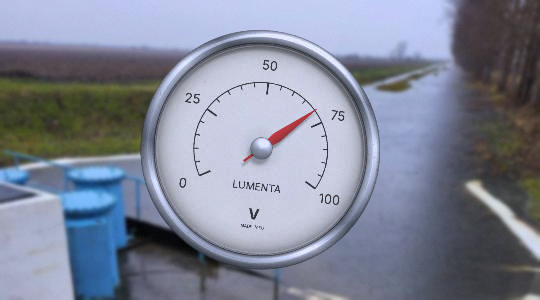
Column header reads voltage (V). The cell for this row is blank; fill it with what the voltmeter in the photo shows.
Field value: 70 V
